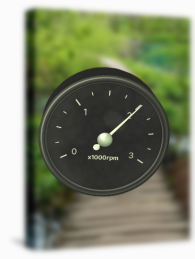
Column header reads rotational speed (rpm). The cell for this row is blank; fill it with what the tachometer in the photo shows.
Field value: 2000 rpm
